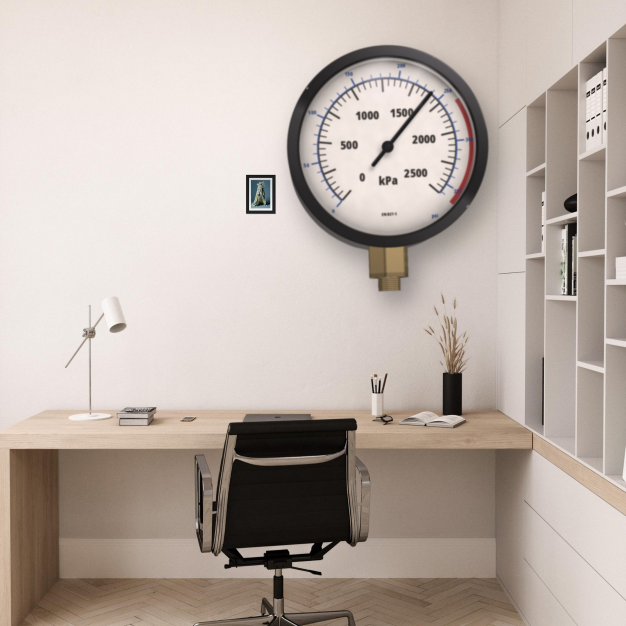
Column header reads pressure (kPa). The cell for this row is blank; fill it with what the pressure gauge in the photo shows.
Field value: 1650 kPa
